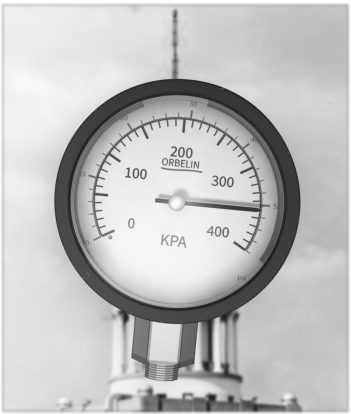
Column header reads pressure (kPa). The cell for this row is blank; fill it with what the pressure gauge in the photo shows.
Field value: 350 kPa
